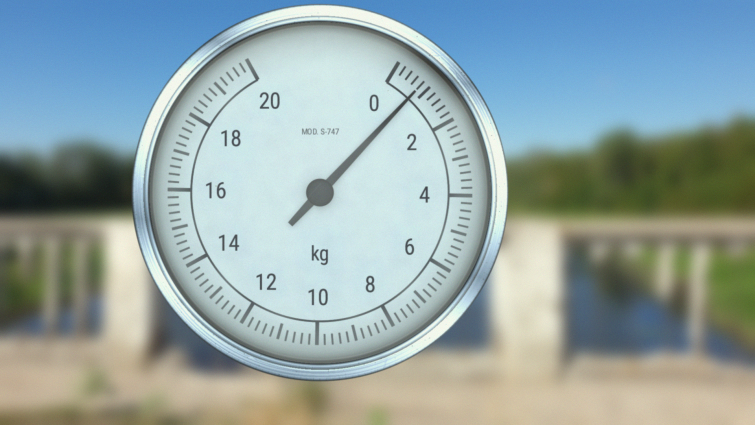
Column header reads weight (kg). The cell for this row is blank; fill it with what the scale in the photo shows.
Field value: 0.8 kg
